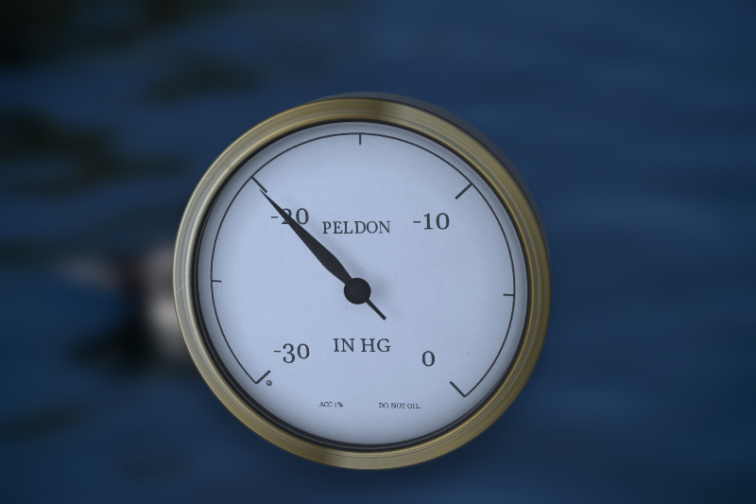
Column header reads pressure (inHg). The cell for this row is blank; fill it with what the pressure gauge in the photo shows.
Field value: -20 inHg
